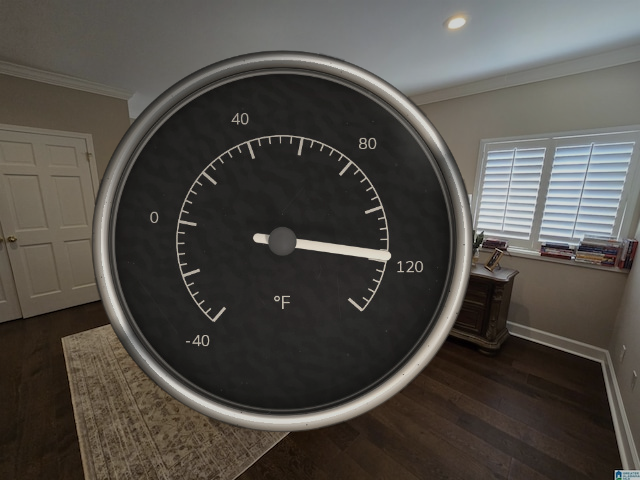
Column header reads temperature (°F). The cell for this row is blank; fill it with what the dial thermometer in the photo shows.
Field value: 118 °F
